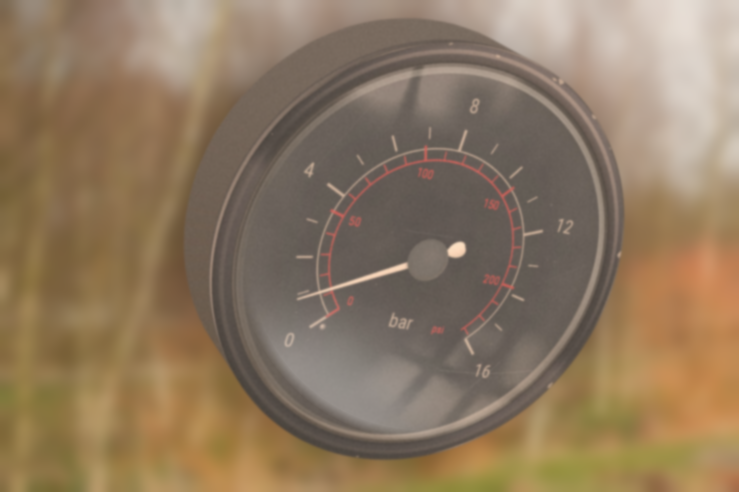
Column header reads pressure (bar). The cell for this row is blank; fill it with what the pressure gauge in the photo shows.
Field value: 1 bar
